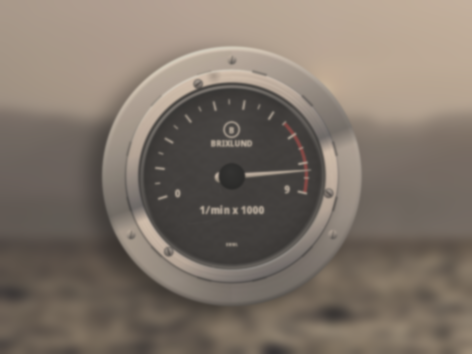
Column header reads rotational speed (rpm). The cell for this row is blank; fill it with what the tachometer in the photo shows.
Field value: 8250 rpm
